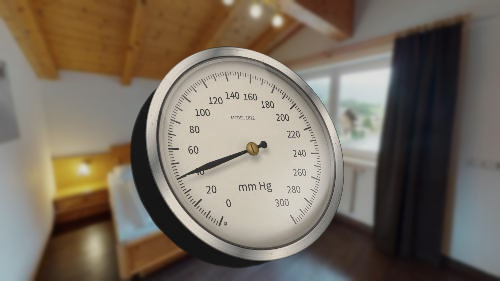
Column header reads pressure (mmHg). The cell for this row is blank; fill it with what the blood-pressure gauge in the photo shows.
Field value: 40 mmHg
